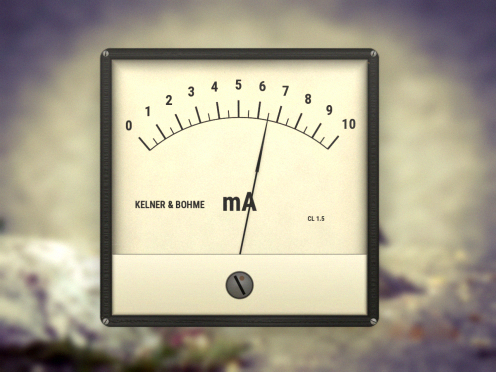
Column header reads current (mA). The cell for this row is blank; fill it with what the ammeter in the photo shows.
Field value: 6.5 mA
